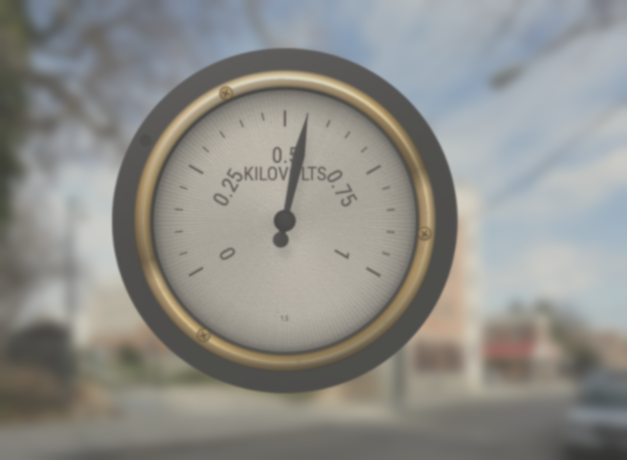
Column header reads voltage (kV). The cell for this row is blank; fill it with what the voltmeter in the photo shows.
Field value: 0.55 kV
